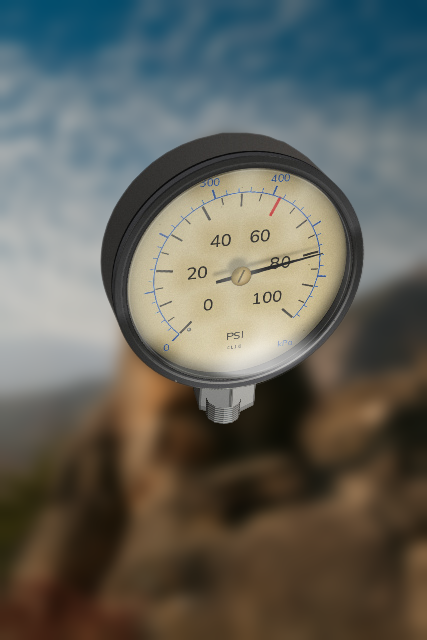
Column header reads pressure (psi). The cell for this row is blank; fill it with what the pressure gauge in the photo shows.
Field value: 80 psi
